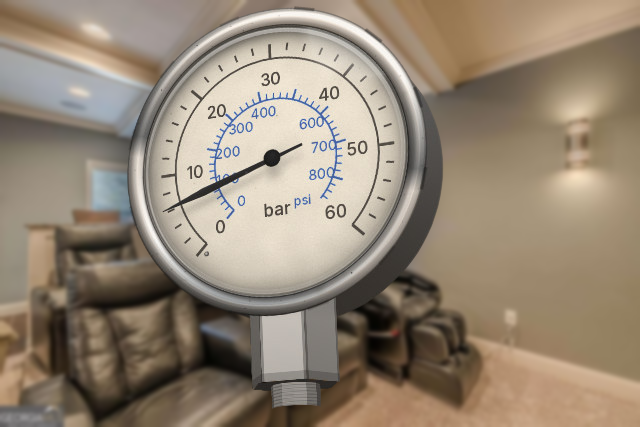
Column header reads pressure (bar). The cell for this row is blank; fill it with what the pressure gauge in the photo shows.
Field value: 6 bar
